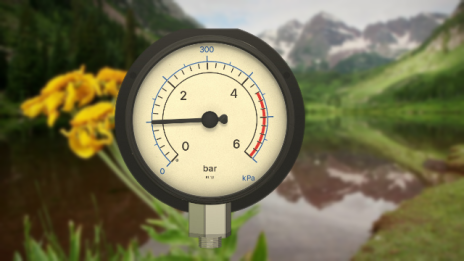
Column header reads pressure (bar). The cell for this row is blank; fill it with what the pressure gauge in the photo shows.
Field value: 1 bar
